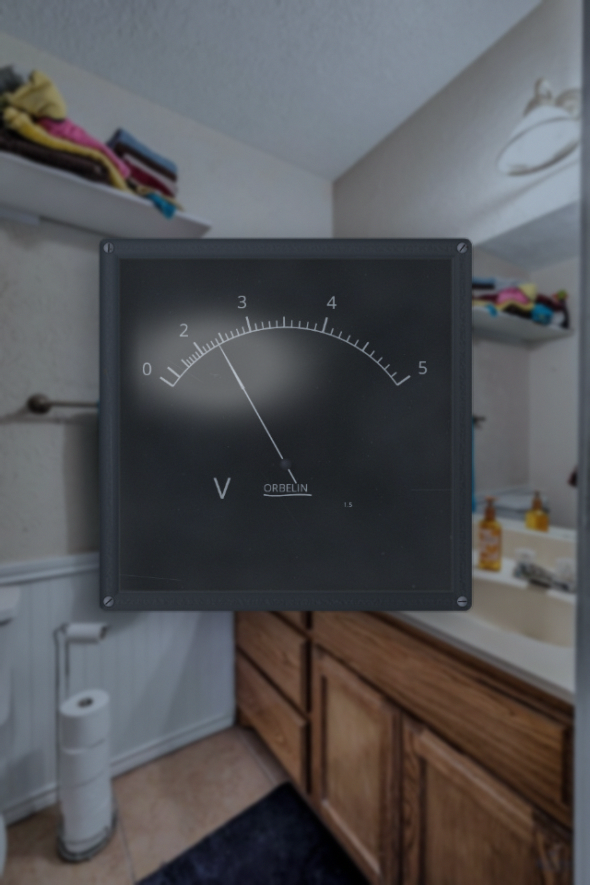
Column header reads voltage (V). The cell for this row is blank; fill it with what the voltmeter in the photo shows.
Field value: 2.4 V
